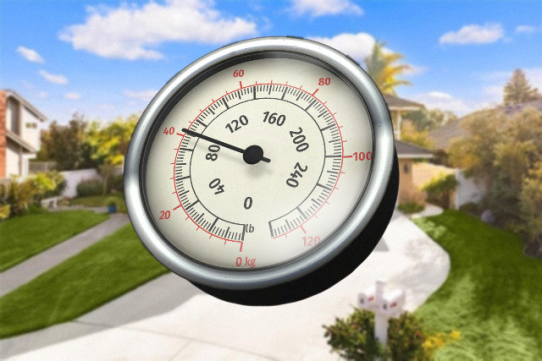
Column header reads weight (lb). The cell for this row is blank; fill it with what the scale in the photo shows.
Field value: 90 lb
